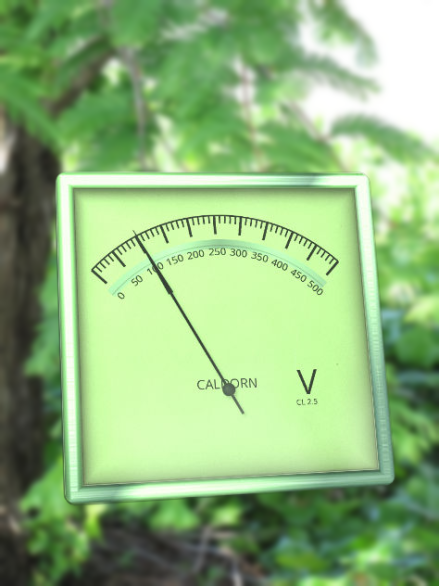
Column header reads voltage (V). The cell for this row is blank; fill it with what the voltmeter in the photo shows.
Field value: 100 V
